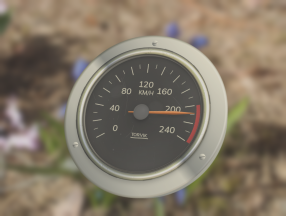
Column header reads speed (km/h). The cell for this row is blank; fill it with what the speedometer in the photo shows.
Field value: 210 km/h
